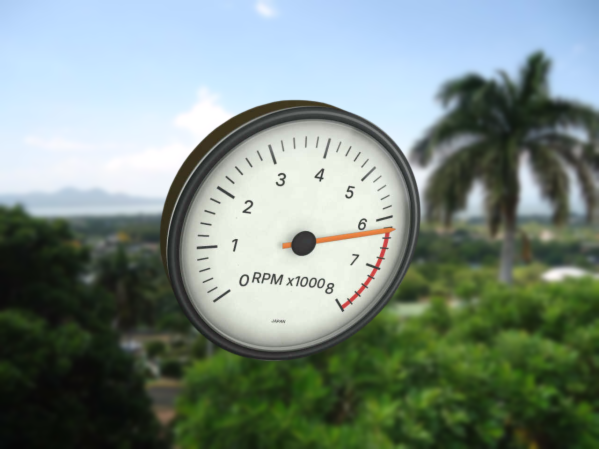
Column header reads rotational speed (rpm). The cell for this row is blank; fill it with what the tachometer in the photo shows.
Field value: 6200 rpm
